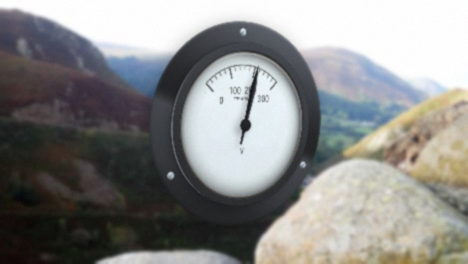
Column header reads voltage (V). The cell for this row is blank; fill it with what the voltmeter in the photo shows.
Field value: 200 V
